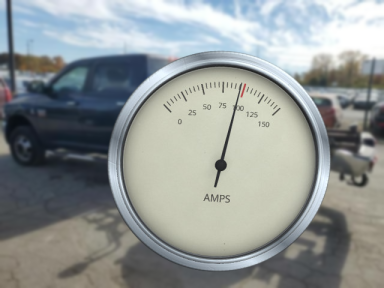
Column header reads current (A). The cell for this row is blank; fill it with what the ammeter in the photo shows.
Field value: 95 A
